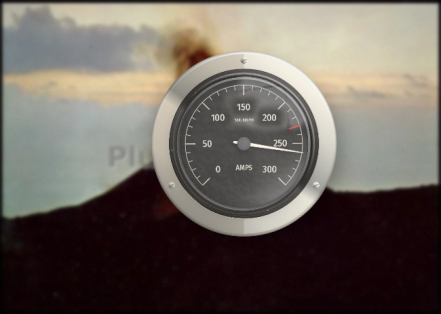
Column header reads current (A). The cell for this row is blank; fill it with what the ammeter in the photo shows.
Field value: 260 A
